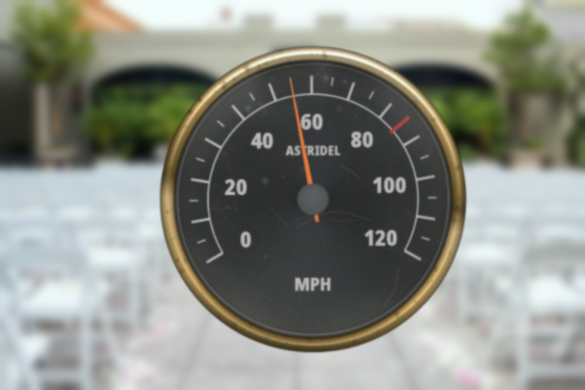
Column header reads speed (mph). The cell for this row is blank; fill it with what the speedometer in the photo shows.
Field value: 55 mph
